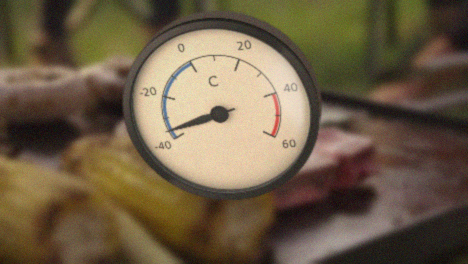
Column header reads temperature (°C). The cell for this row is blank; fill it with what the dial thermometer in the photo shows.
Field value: -35 °C
